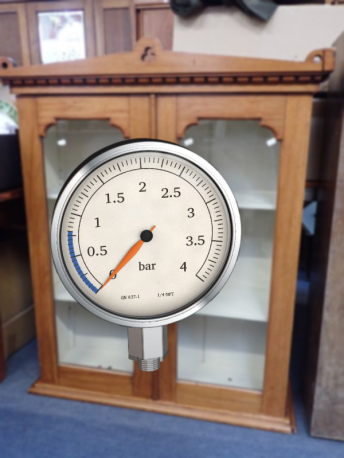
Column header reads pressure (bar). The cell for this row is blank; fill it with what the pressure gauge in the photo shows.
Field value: 0 bar
